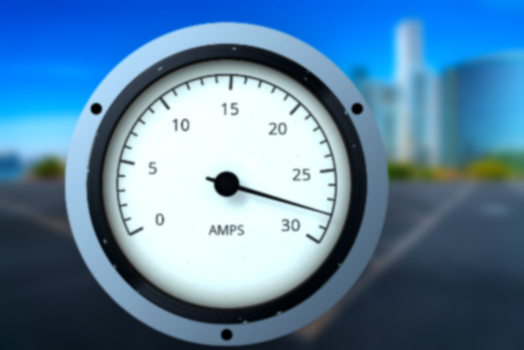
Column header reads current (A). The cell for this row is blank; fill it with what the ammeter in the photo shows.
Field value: 28 A
